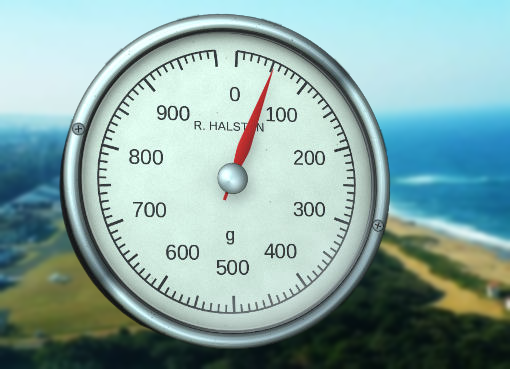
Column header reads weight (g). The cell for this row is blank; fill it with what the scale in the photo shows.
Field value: 50 g
